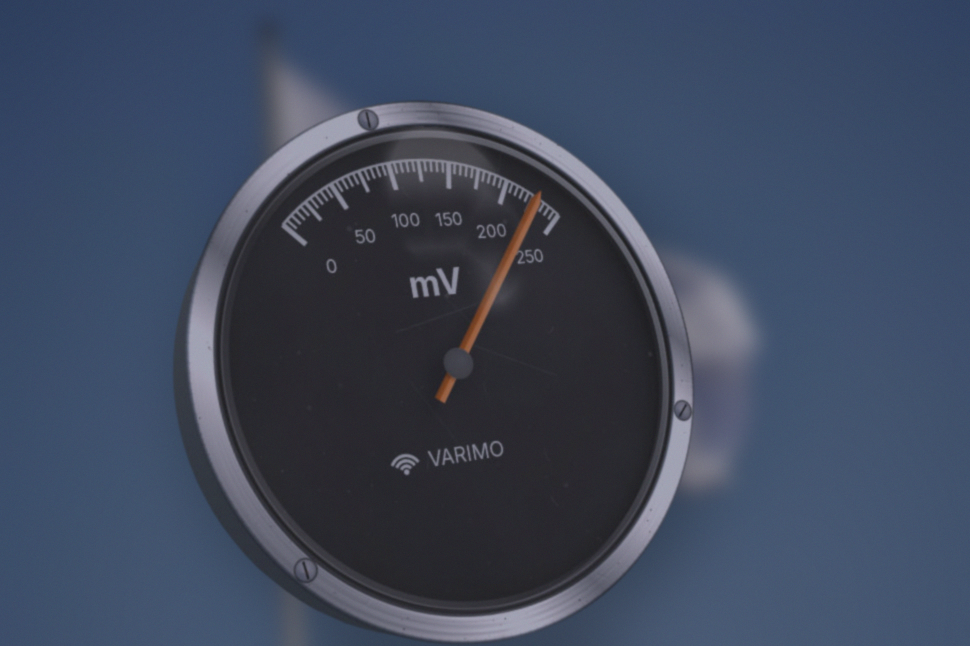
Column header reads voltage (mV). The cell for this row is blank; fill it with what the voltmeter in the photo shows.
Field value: 225 mV
